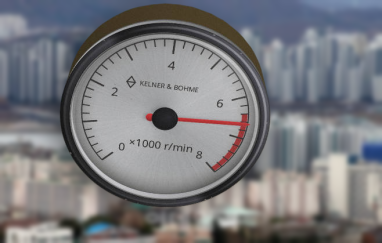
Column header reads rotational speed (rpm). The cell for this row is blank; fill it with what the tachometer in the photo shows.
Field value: 6600 rpm
